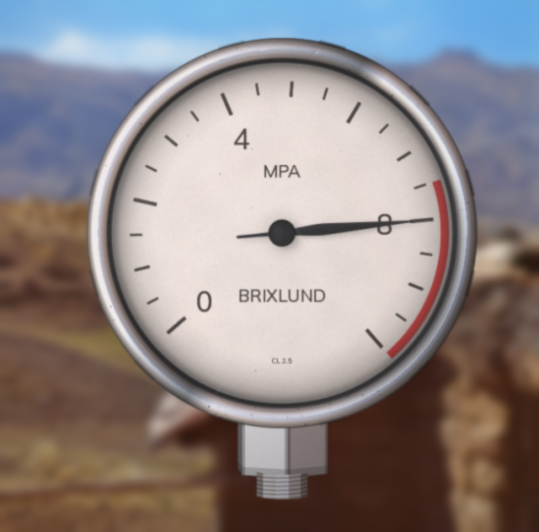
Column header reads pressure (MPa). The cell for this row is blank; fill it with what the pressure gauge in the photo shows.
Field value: 8 MPa
